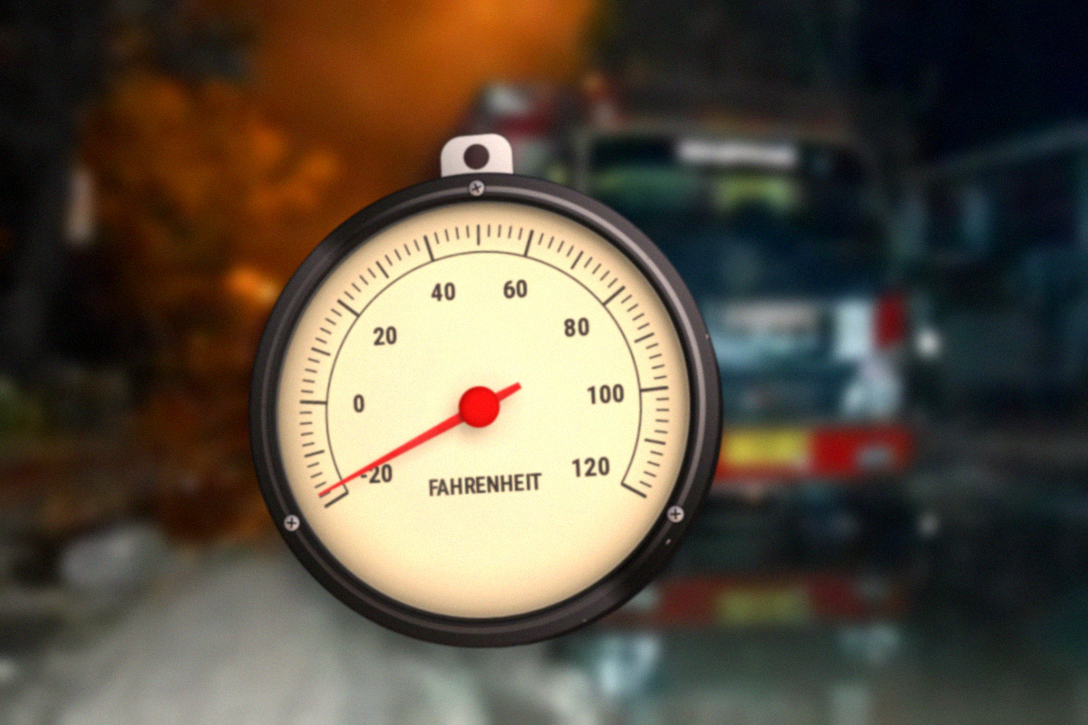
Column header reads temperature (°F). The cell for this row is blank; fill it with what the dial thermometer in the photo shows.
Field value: -18 °F
